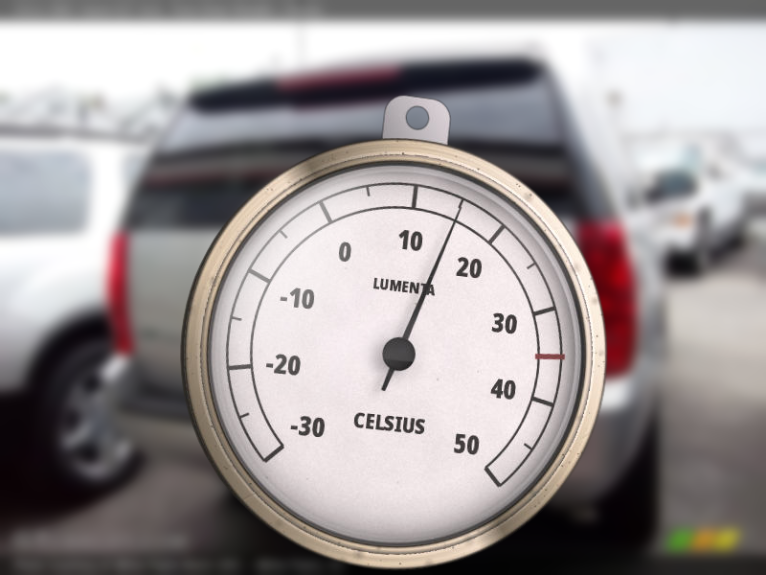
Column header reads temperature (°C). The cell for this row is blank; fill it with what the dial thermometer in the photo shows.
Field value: 15 °C
